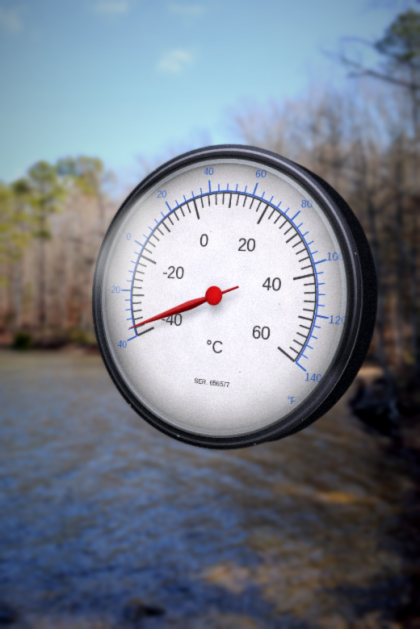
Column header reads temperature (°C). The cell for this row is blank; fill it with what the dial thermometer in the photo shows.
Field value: -38 °C
